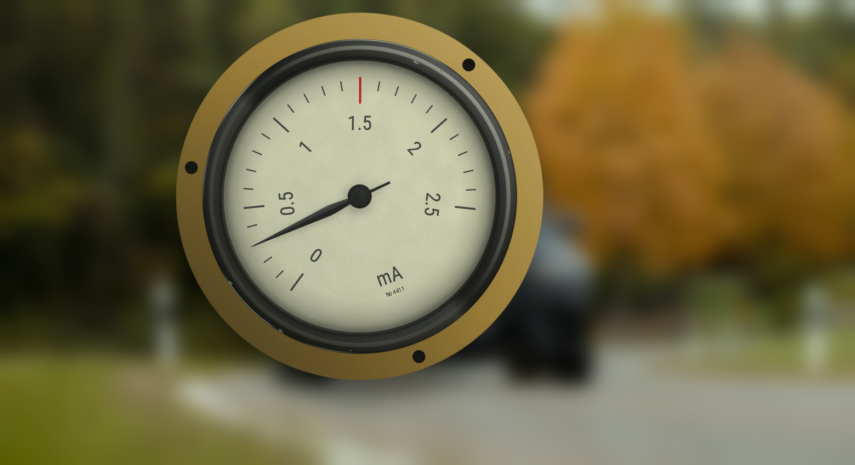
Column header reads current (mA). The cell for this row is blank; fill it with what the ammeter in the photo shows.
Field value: 0.3 mA
